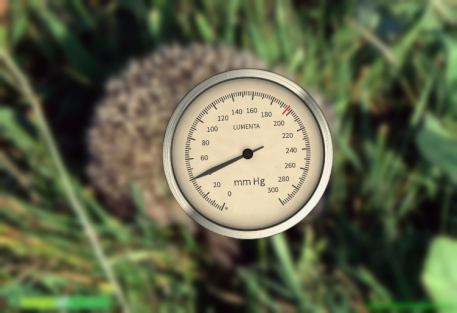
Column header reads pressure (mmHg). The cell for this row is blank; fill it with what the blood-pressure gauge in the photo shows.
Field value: 40 mmHg
